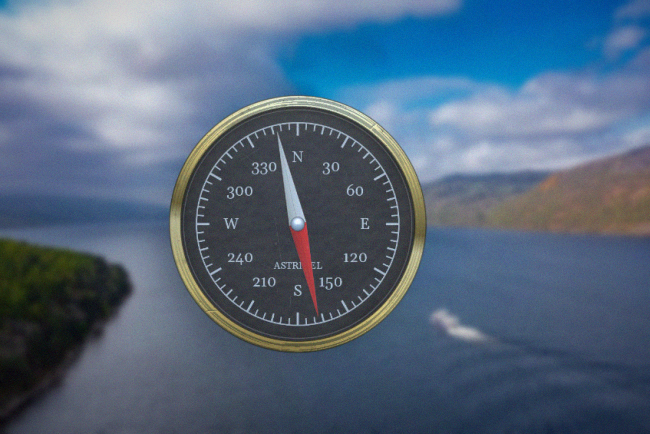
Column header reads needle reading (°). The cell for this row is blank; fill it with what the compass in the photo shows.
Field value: 167.5 °
